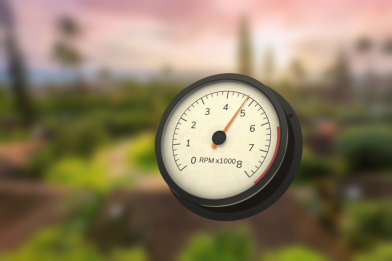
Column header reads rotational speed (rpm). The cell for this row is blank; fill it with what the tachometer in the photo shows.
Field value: 4800 rpm
